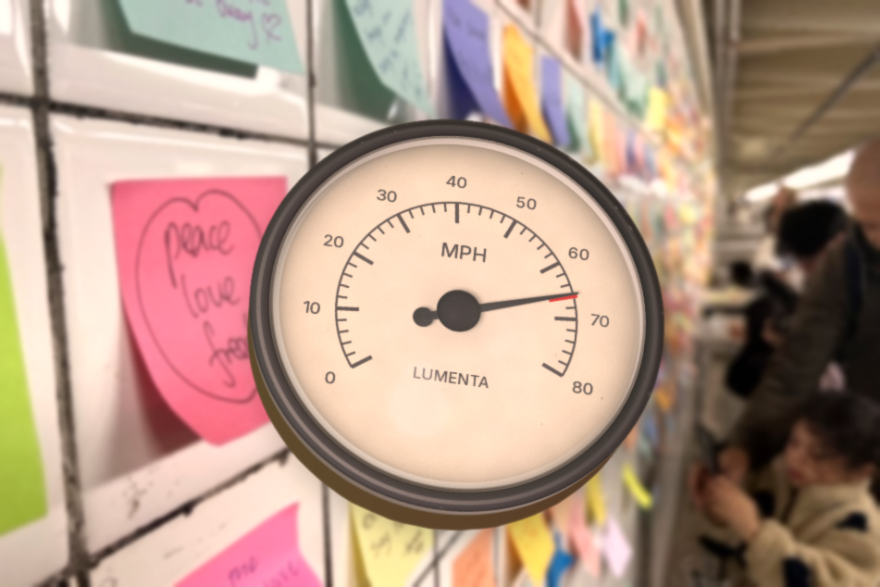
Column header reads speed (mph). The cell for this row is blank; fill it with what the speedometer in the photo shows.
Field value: 66 mph
